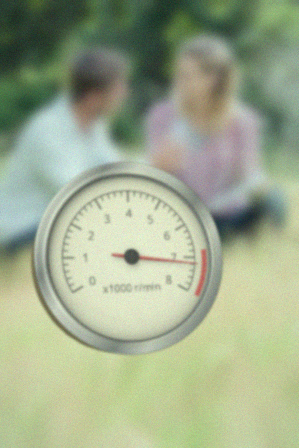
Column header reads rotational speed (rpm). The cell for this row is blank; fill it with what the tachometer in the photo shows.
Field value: 7200 rpm
